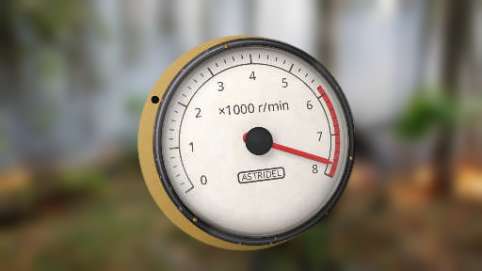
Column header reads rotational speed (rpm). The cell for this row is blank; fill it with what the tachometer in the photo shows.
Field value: 7700 rpm
